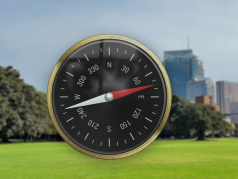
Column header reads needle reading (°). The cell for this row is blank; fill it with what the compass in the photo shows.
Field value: 75 °
